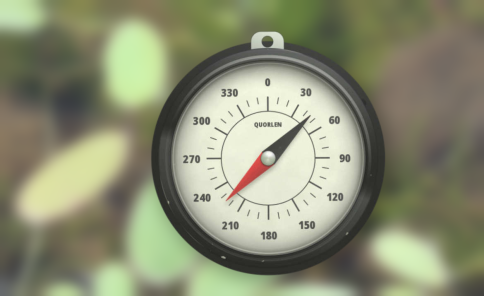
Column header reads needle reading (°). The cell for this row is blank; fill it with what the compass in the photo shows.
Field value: 225 °
